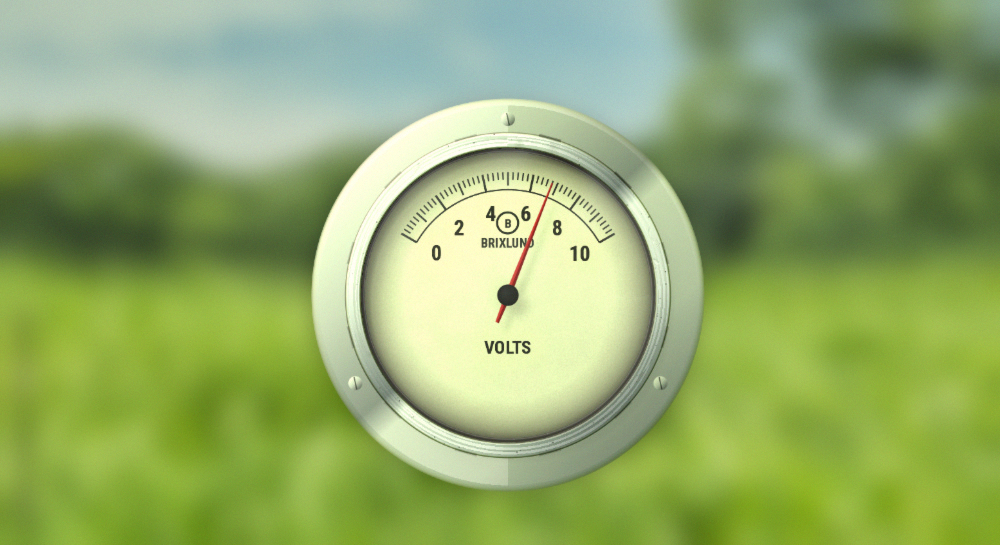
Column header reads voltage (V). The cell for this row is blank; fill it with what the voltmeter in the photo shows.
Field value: 6.8 V
